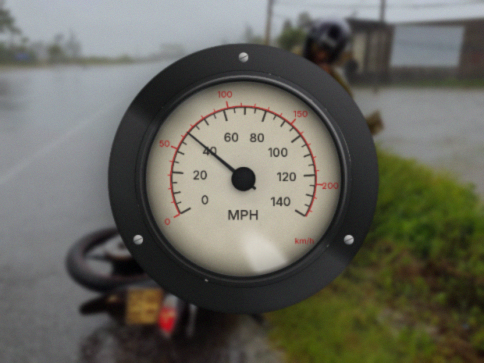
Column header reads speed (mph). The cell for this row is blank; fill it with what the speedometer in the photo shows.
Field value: 40 mph
